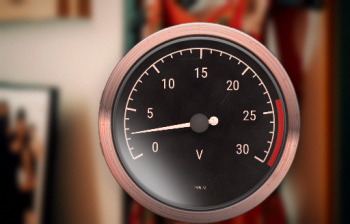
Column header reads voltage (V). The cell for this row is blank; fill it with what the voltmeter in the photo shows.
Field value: 2.5 V
